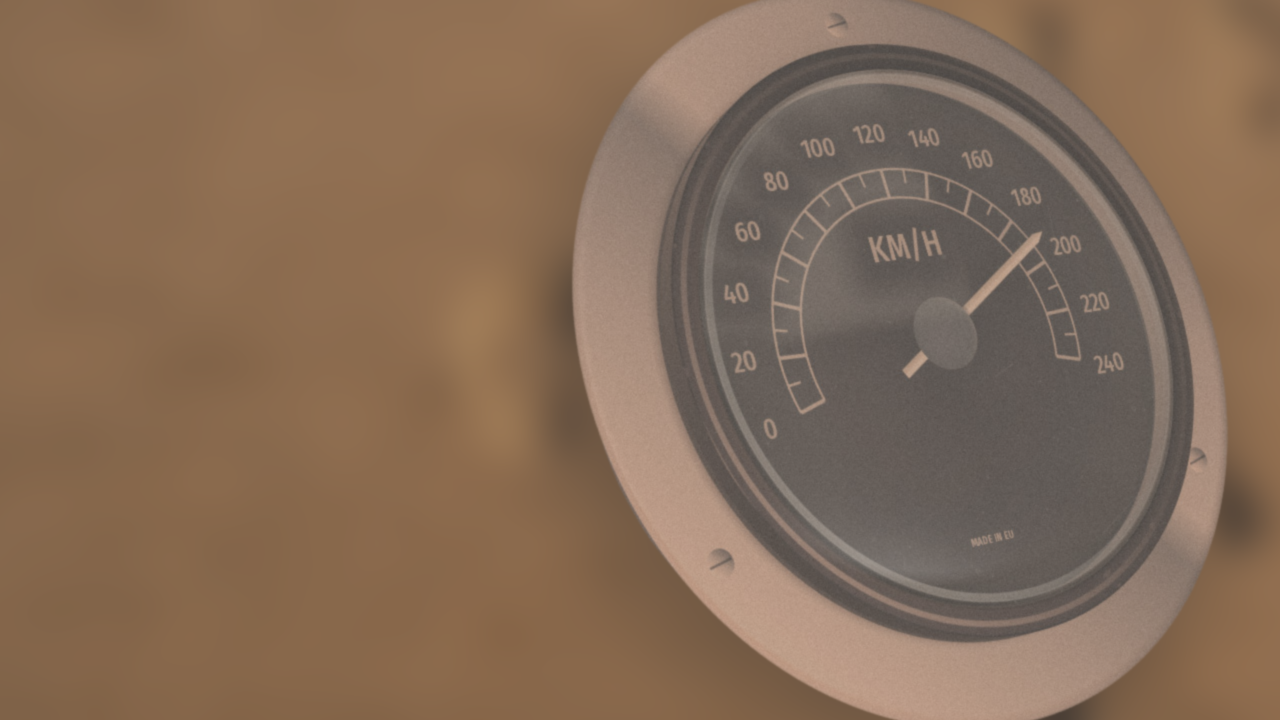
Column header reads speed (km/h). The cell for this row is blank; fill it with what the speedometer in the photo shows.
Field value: 190 km/h
